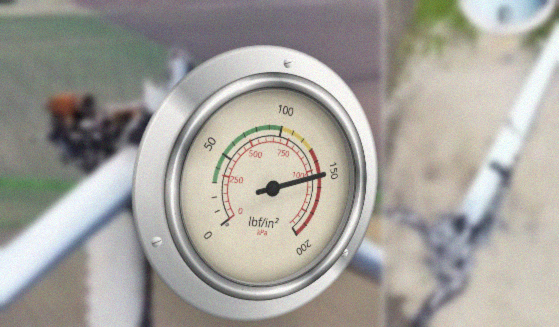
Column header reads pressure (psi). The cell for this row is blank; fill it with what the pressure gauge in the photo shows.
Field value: 150 psi
